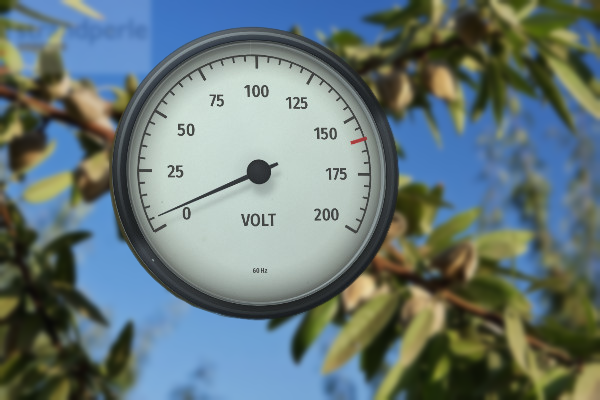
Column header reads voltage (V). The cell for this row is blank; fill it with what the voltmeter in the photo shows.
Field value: 5 V
